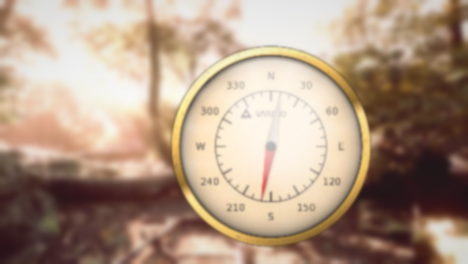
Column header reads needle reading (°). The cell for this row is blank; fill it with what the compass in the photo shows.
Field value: 190 °
